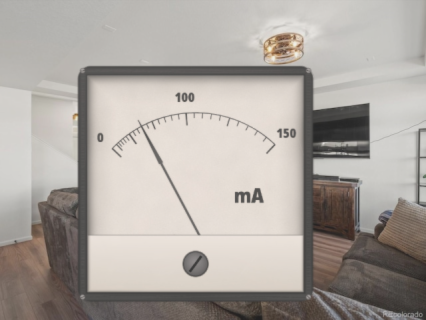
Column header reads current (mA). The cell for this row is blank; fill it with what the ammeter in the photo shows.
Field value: 65 mA
